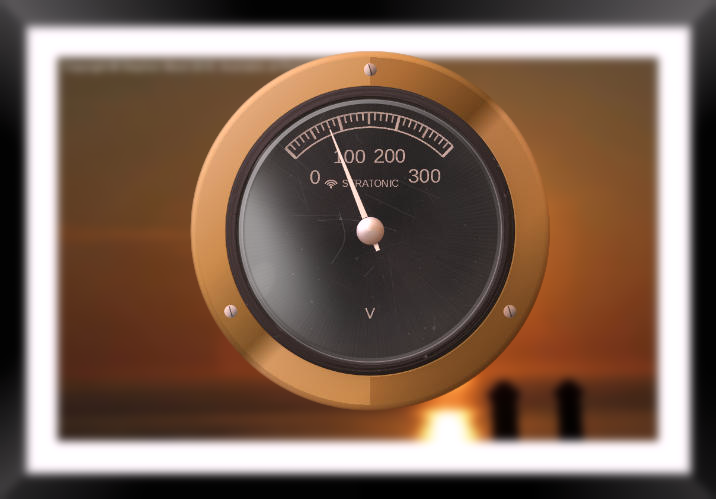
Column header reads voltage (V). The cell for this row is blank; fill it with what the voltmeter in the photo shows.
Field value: 80 V
